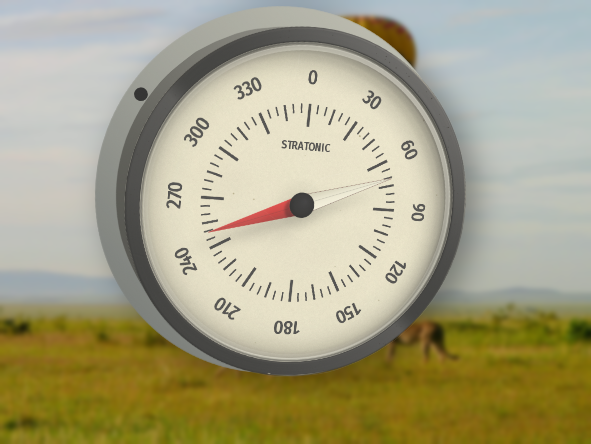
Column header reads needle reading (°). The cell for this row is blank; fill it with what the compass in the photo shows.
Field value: 250 °
